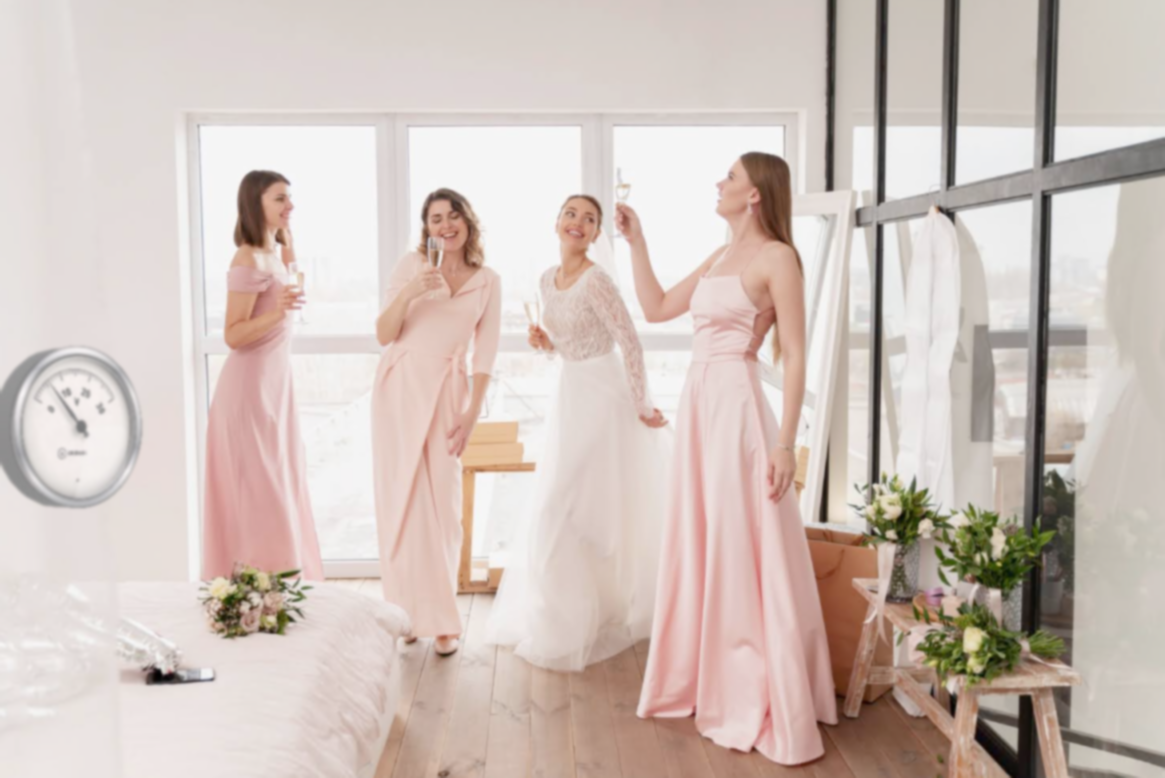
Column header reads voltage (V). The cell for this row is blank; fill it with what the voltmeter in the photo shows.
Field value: 5 V
